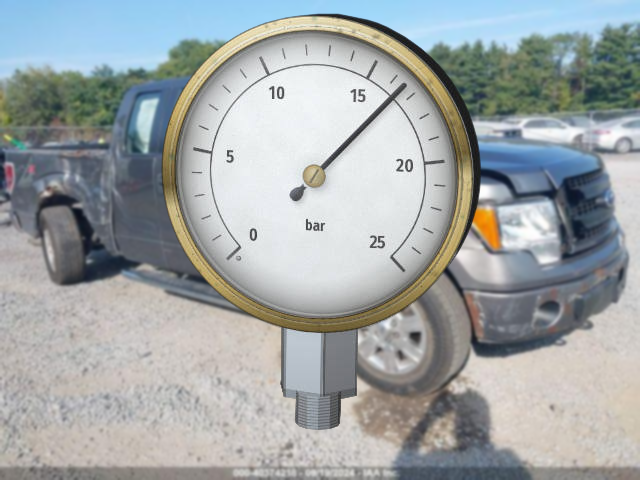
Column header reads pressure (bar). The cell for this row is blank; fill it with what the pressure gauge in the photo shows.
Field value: 16.5 bar
